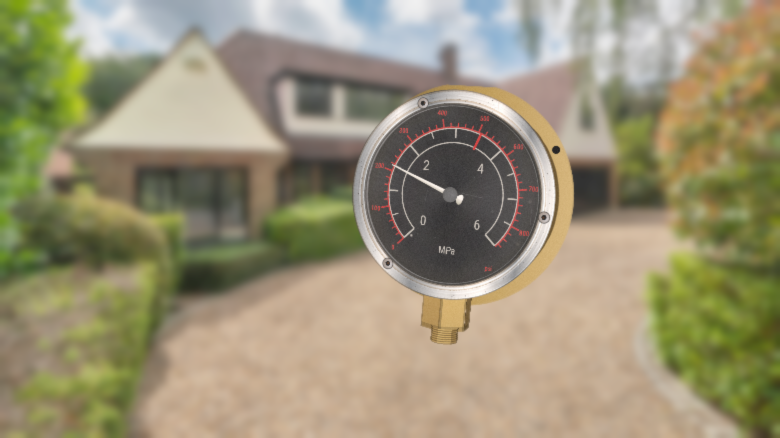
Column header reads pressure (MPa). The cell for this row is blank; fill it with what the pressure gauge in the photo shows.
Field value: 1.5 MPa
